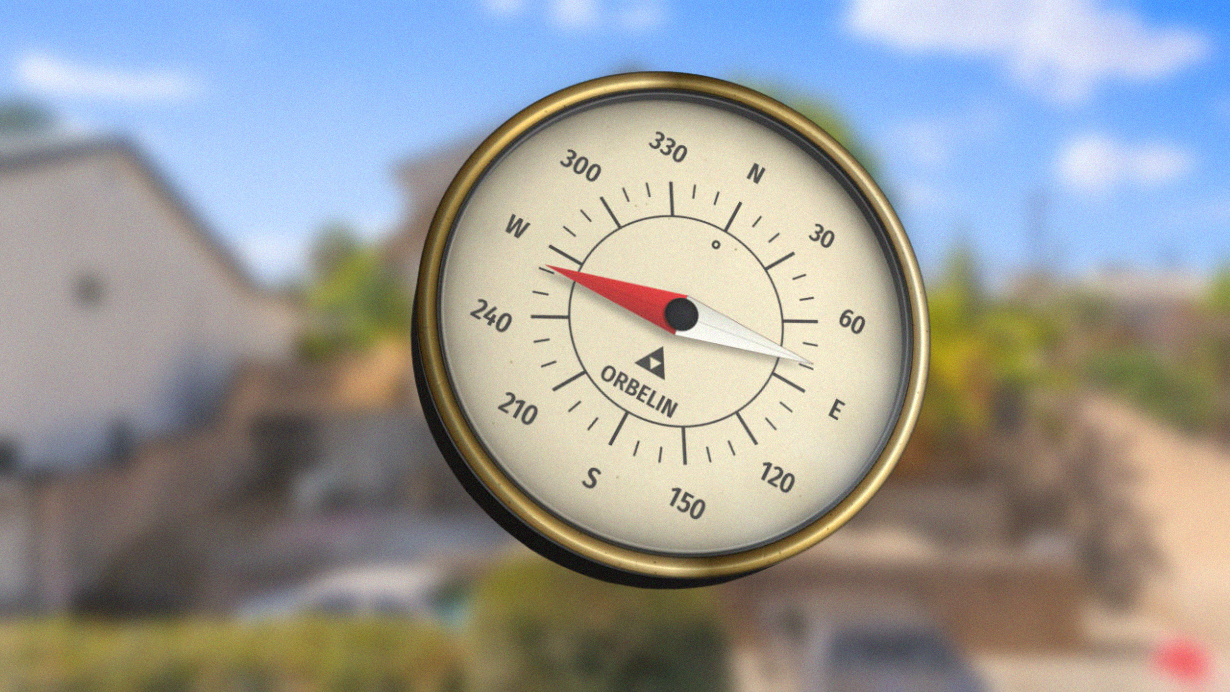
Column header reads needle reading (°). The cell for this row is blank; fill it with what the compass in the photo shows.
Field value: 260 °
